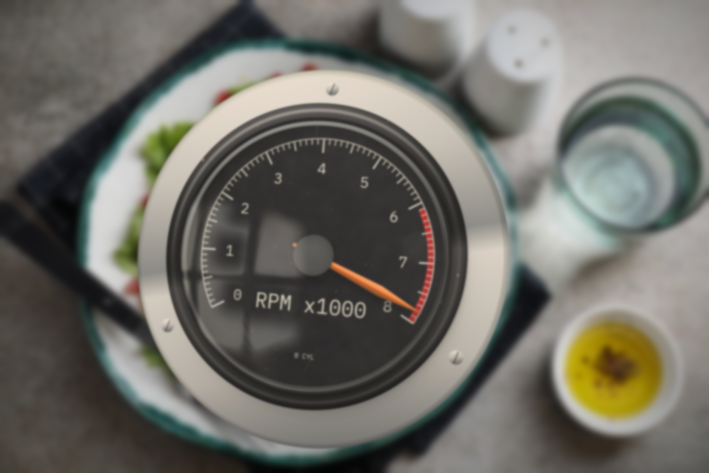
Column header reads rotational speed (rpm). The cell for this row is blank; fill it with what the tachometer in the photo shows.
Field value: 7800 rpm
